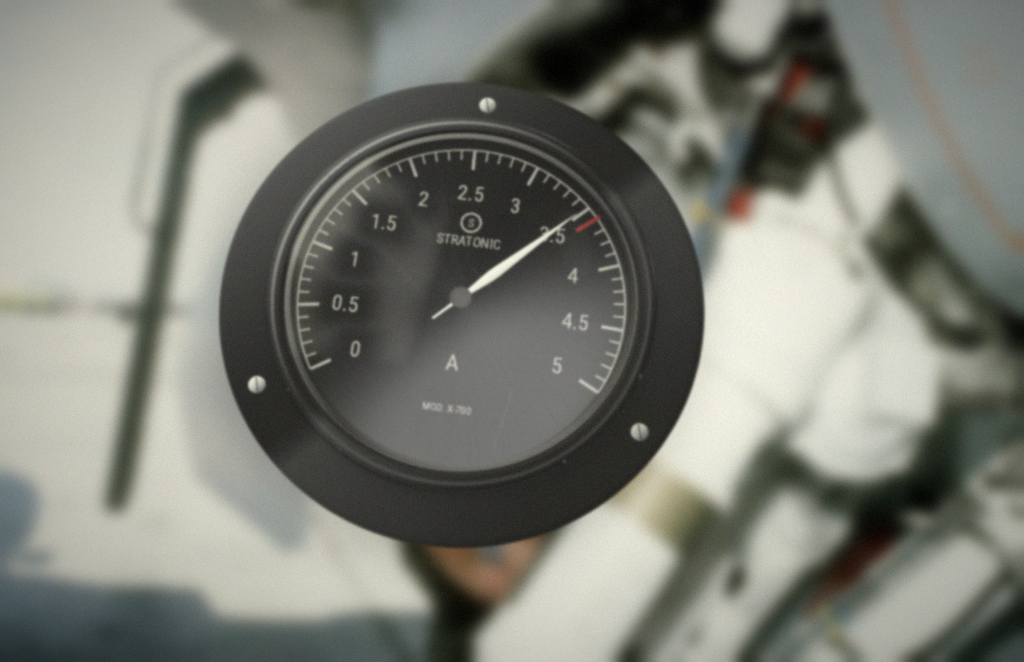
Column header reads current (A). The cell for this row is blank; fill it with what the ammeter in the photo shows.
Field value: 3.5 A
